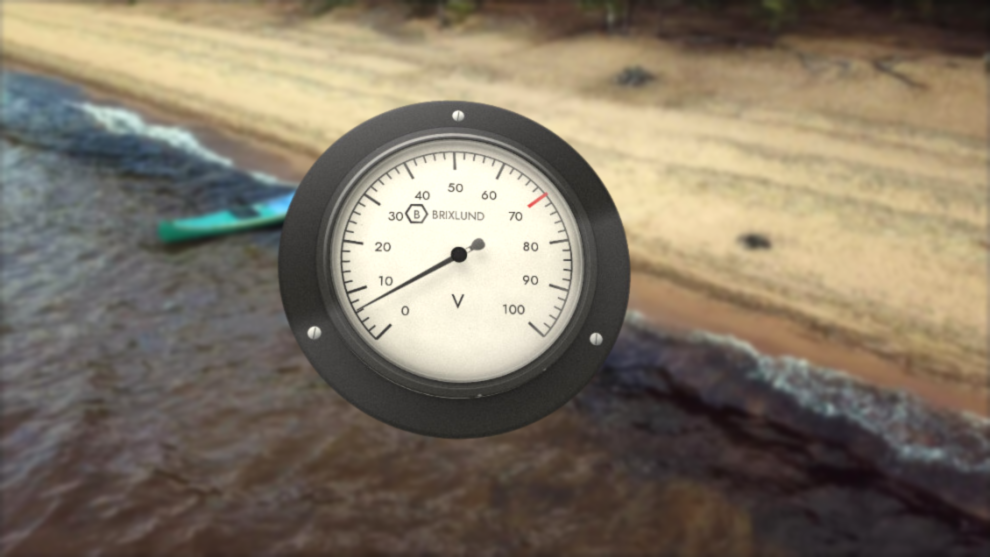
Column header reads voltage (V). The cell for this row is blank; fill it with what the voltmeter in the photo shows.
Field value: 6 V
